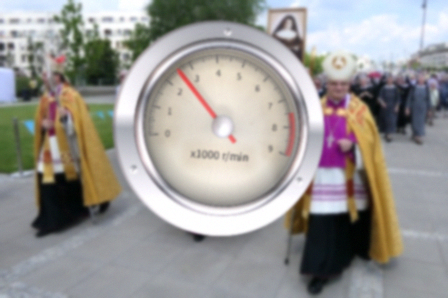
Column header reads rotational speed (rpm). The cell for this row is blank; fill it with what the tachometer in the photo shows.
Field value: 2500 rpm
